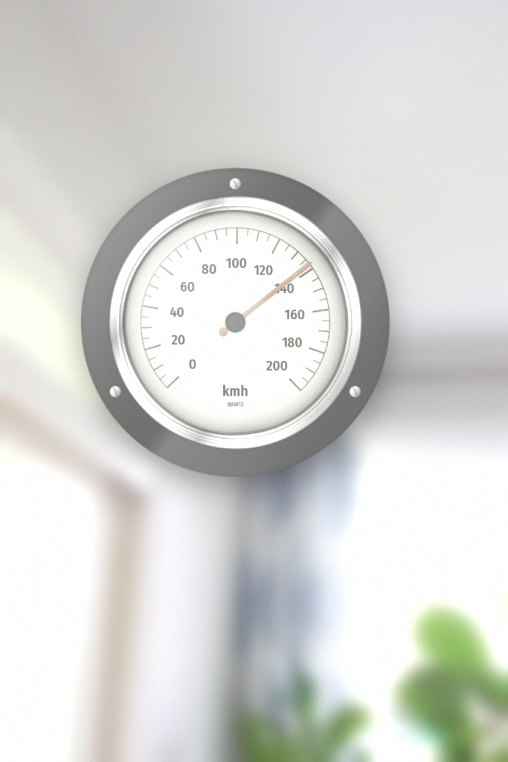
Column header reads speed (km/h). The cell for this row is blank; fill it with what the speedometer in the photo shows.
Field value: 137.5 km/h
